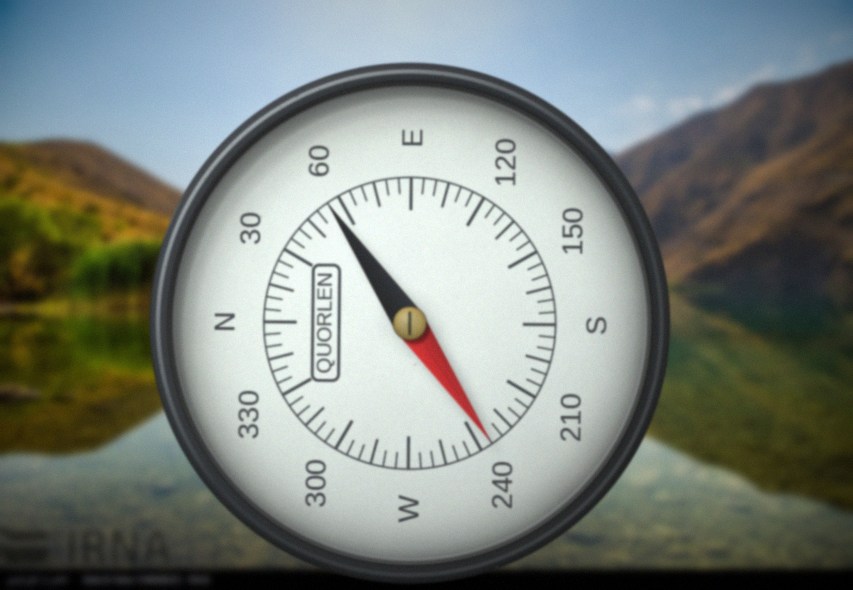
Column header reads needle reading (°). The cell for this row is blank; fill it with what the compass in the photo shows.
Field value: 235 °
